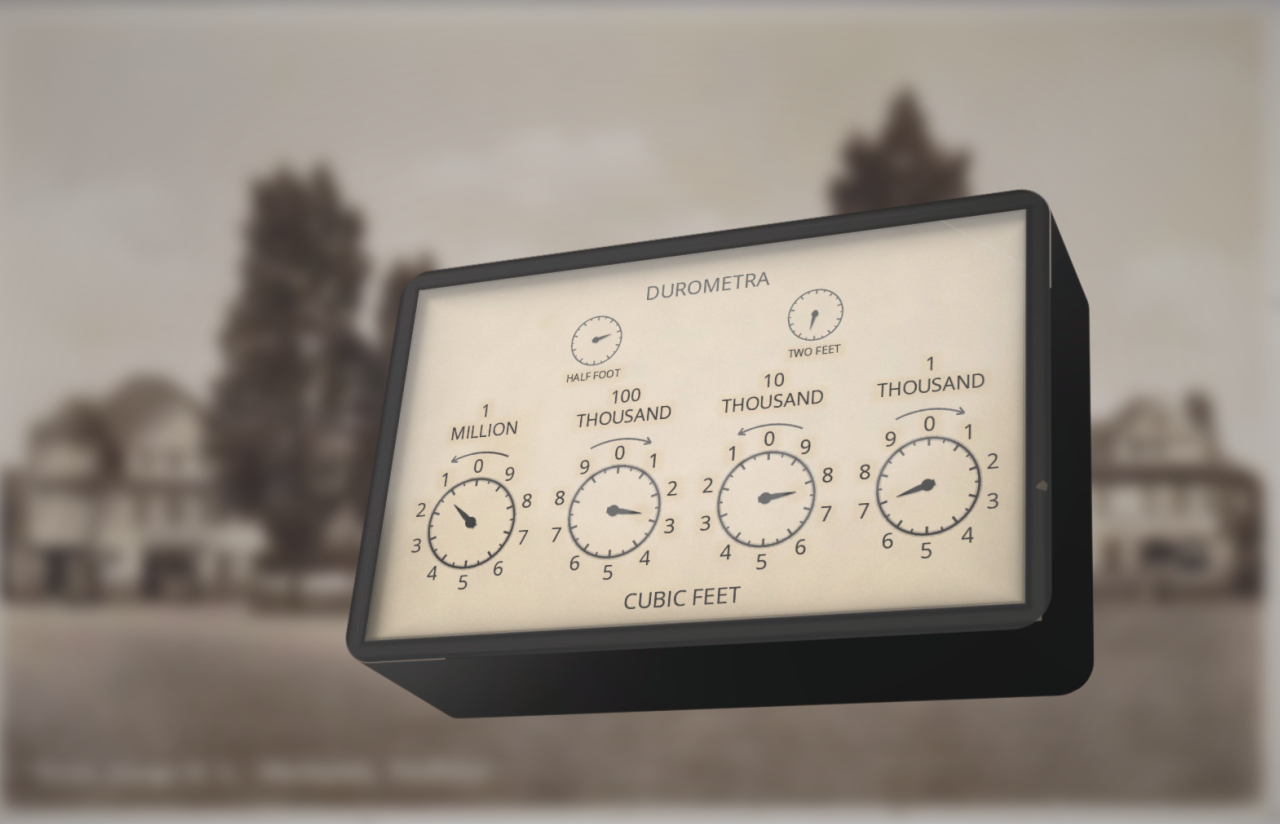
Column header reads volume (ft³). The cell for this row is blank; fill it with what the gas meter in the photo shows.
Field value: 127700 ft³
